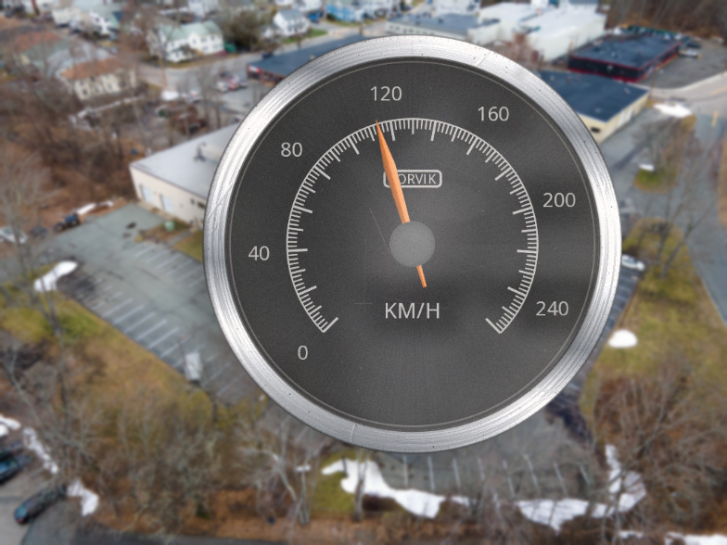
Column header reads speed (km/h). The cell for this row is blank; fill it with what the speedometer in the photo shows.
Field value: 114 km/h
